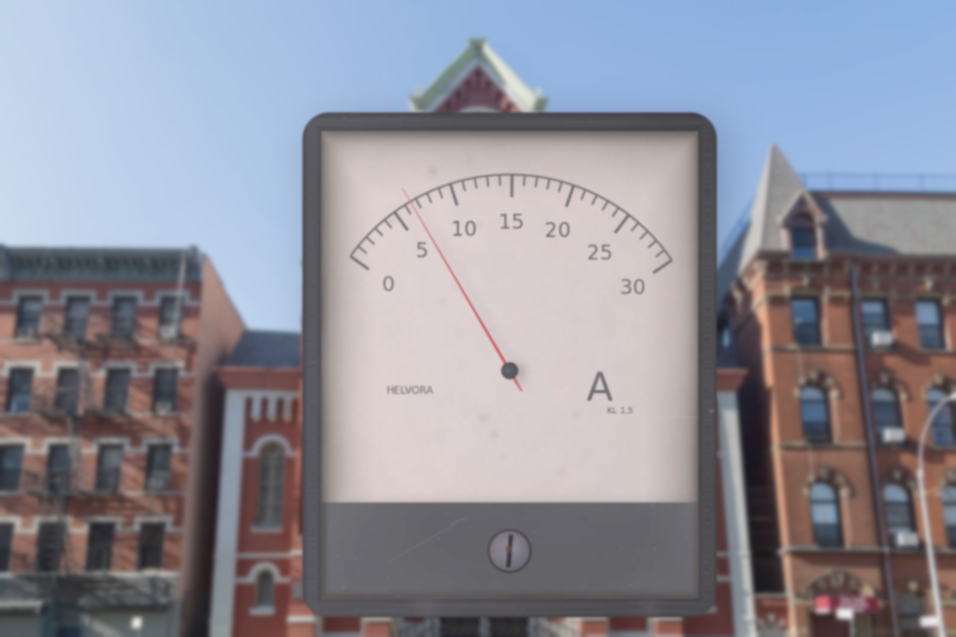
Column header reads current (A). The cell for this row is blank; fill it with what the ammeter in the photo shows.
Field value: 6.5 A
